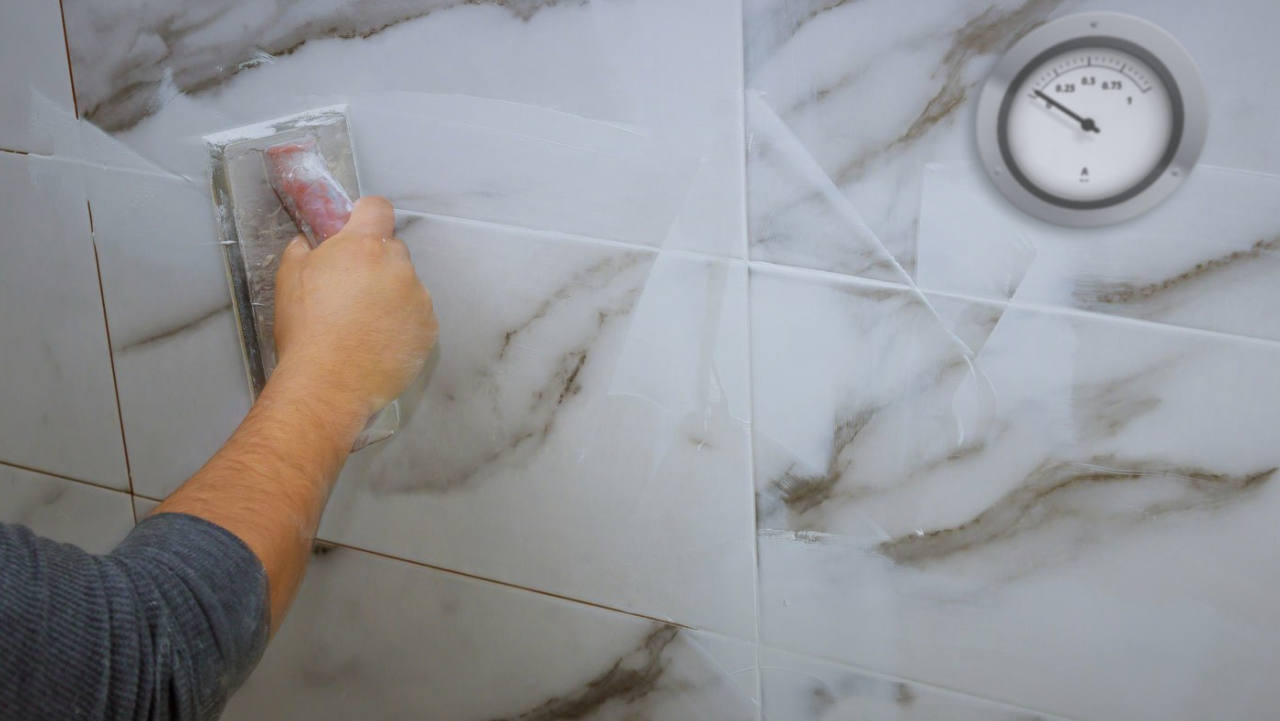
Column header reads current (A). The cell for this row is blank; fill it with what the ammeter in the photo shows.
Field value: 0.05 A
